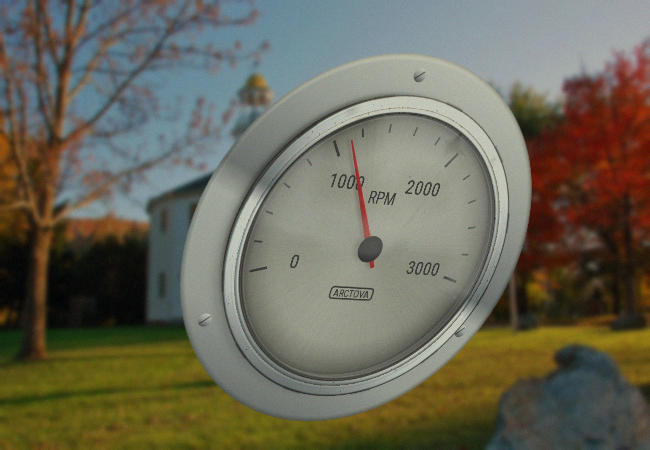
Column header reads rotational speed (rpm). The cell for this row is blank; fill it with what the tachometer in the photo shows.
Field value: 1100 rpm
